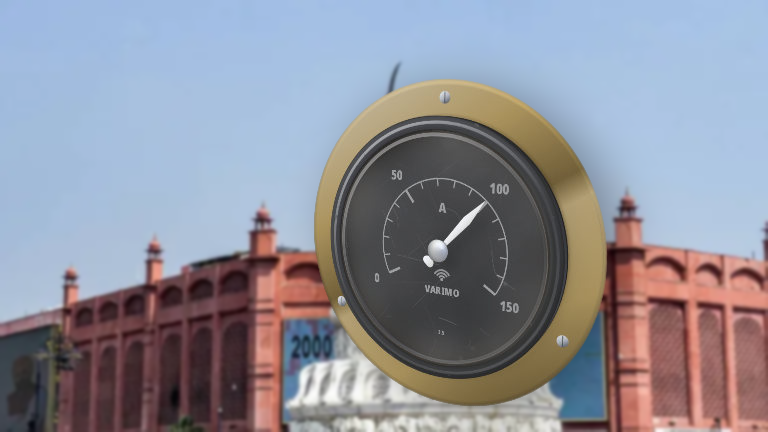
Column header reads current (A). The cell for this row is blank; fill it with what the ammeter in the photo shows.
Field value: 100 A
